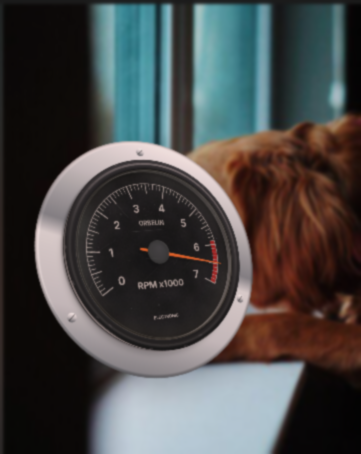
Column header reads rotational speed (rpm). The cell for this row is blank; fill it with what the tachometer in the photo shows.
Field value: 6500 rpm
